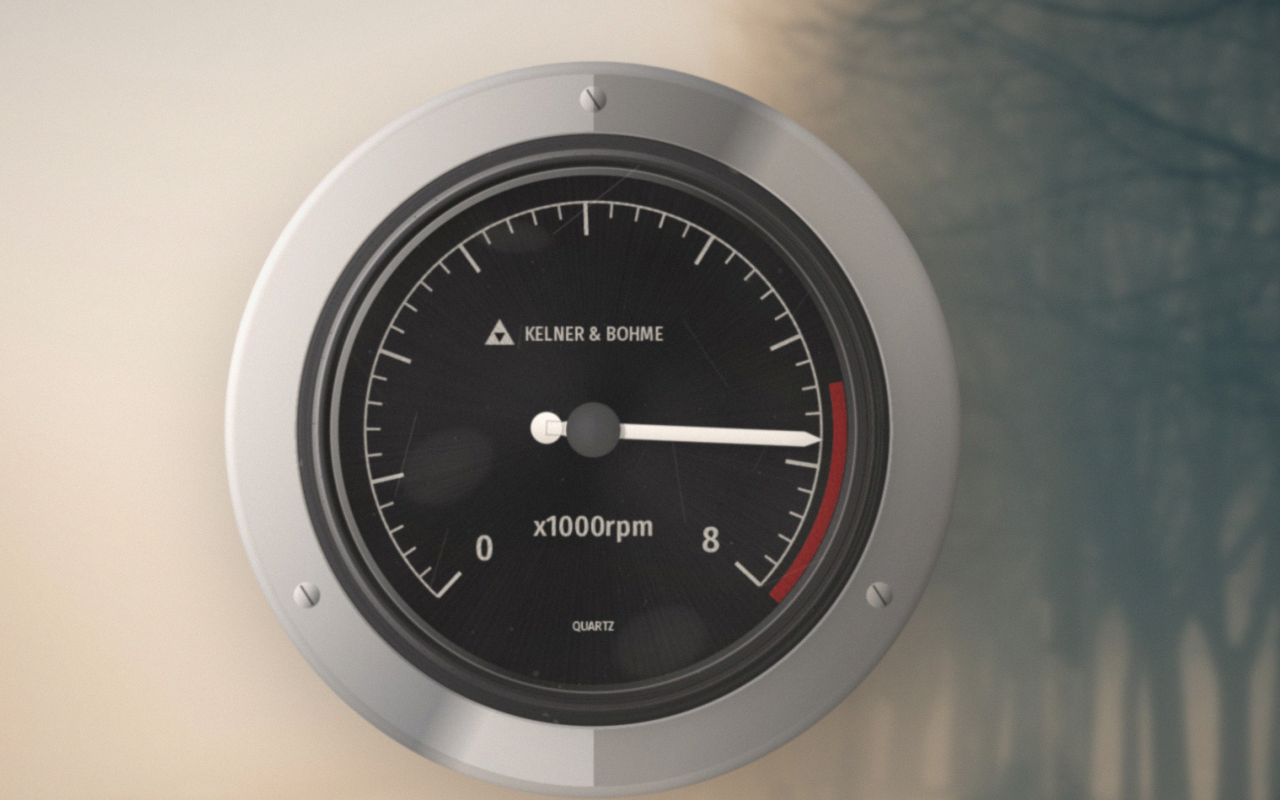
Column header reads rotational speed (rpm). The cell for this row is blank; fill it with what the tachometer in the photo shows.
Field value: 6800 rpm
